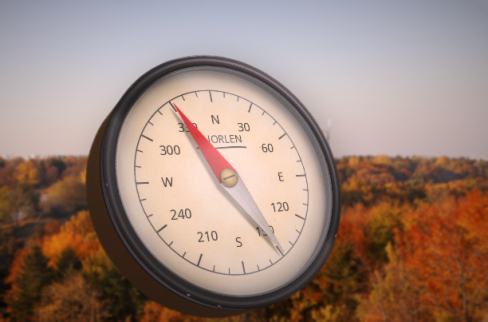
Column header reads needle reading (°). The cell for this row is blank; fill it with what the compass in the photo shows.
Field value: 330 °
